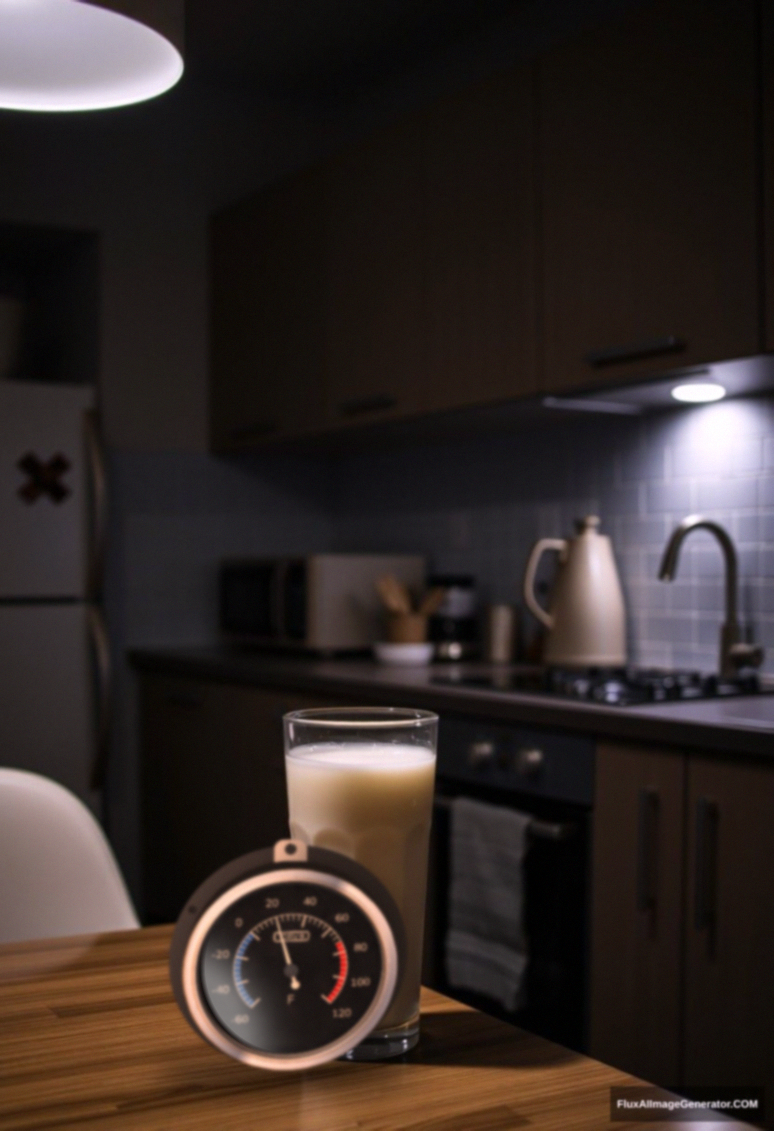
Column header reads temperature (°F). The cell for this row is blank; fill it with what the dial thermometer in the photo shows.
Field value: 20 °F
